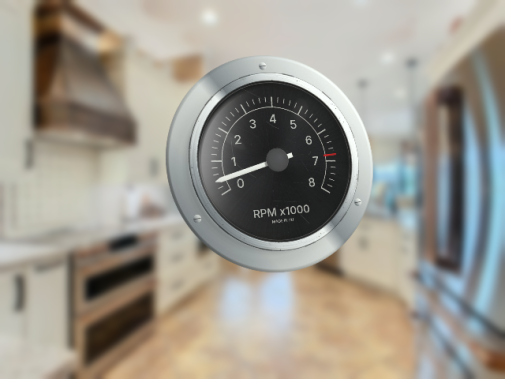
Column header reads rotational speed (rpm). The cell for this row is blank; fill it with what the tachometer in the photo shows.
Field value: 400 rpm
